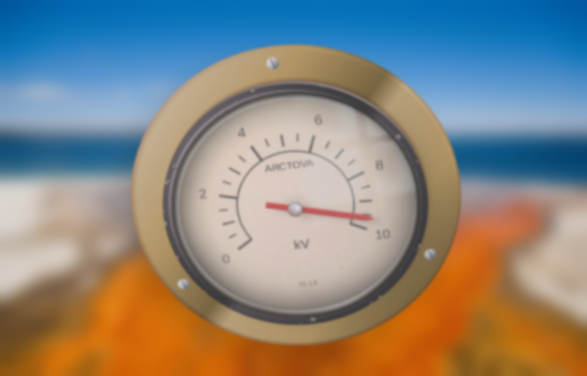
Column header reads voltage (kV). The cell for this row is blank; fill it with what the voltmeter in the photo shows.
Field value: 9.5 kV
